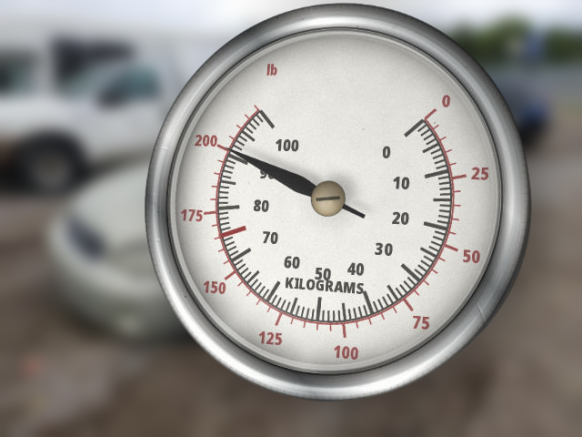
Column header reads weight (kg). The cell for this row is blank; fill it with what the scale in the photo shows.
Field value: 91 kg
